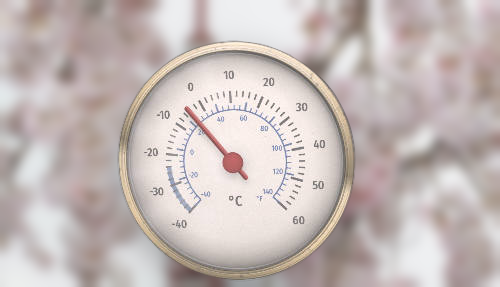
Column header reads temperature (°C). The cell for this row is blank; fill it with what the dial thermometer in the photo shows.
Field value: -4 °C
